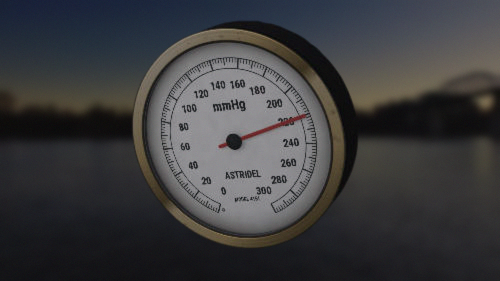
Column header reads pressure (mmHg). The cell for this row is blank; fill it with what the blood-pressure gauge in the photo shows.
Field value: 220 mmHg
